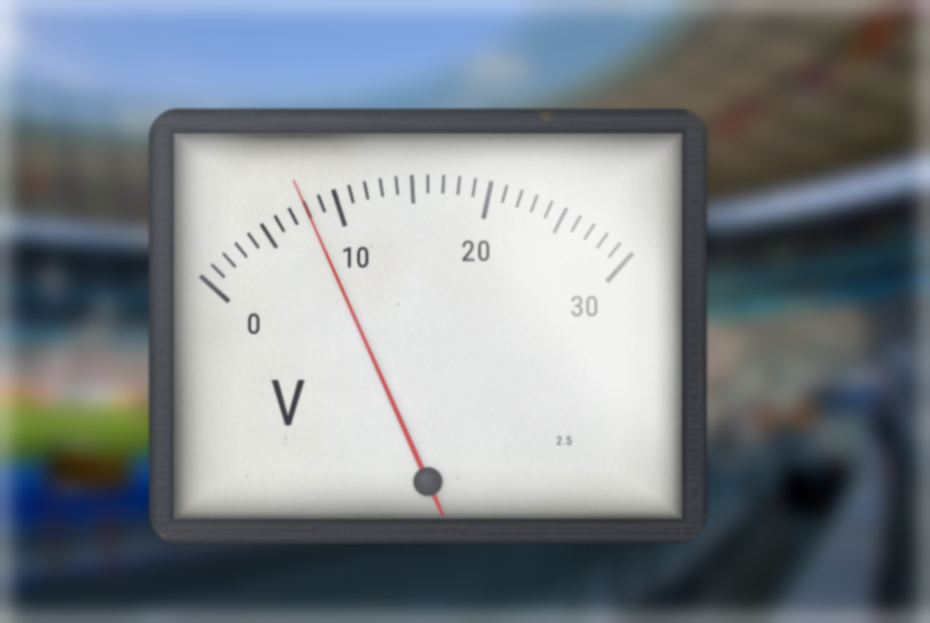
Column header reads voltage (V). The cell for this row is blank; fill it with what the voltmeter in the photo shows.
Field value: 8 V
